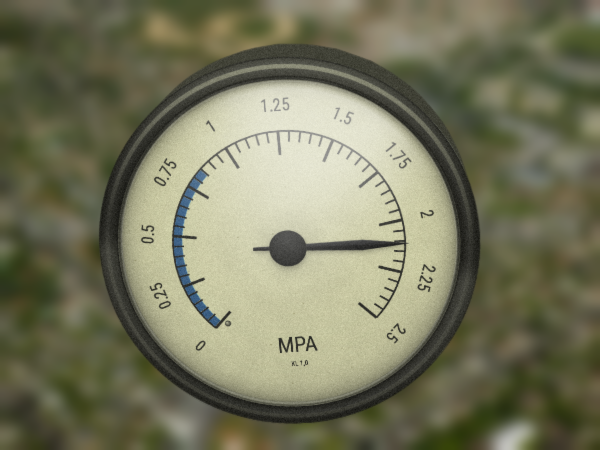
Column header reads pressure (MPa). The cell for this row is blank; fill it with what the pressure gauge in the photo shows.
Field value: 2.1 MPa
